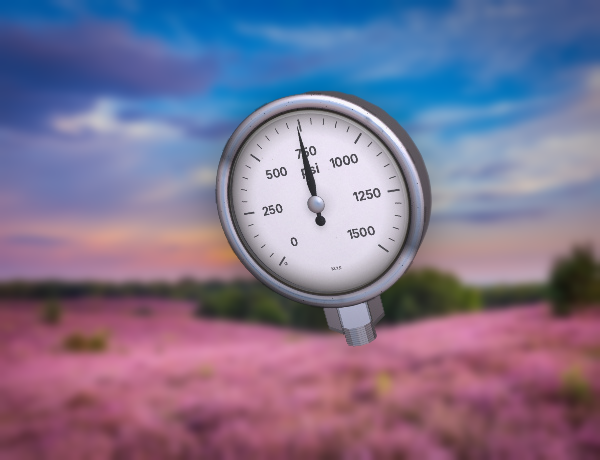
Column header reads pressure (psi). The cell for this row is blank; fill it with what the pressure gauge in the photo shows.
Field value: 750 psi
